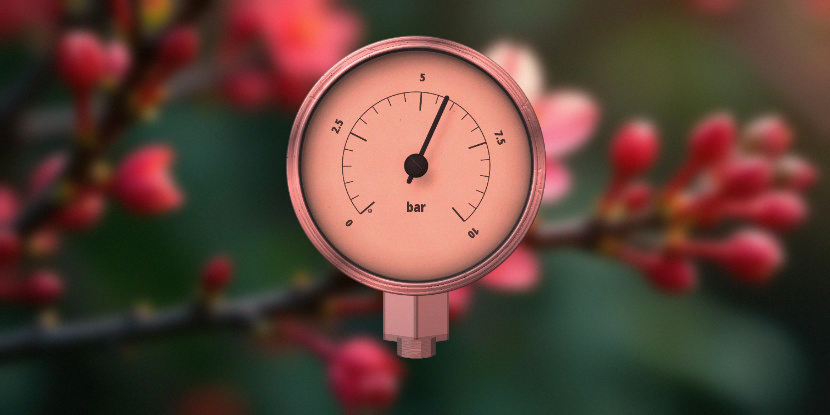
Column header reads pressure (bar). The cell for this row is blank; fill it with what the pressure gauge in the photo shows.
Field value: 5.75 bar
